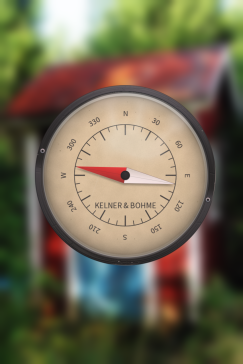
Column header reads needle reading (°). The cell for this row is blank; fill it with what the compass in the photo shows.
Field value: 280 °
